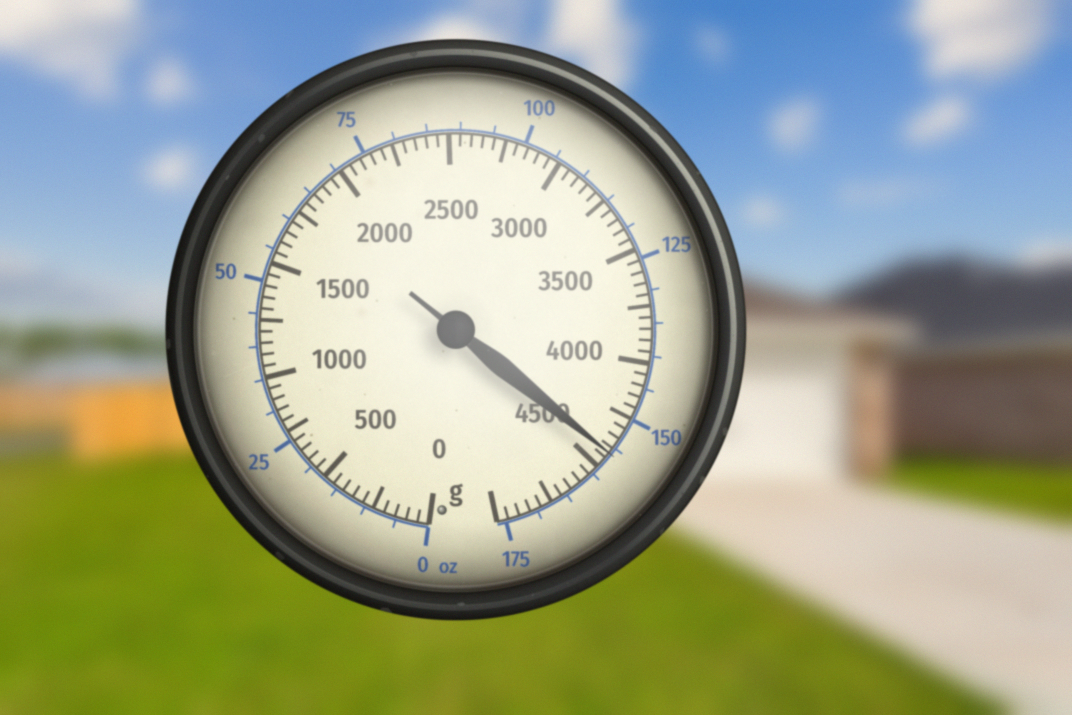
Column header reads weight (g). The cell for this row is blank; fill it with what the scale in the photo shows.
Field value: 4425 g
